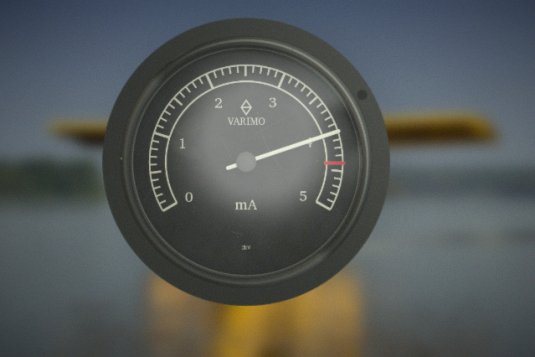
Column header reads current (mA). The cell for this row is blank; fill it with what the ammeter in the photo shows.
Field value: 4 mA
